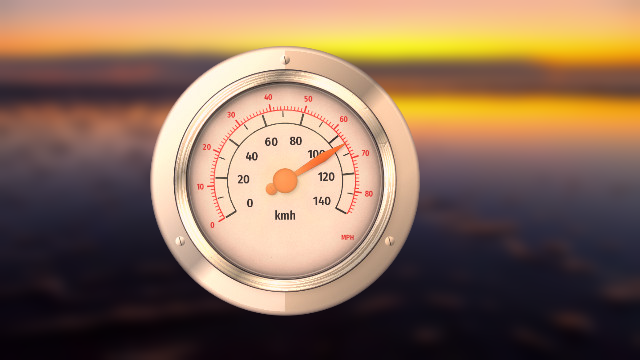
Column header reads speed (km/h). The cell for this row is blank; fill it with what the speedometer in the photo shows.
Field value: 105 km/h
